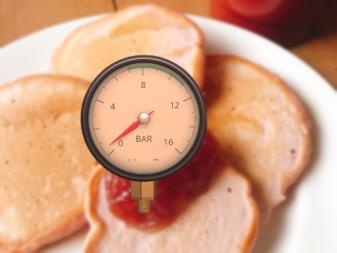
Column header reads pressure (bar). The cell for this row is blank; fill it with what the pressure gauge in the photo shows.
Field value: 0.5 bar
